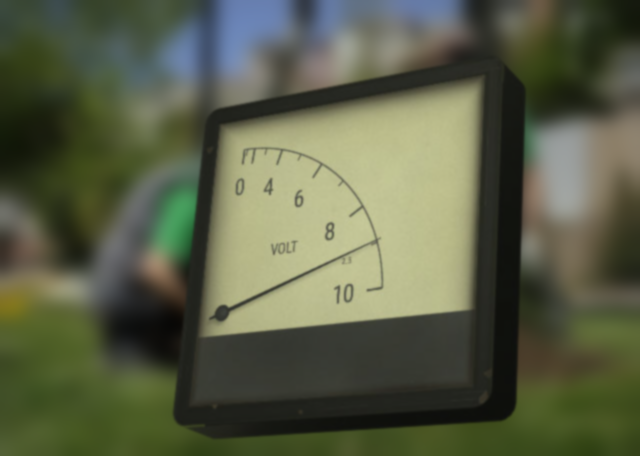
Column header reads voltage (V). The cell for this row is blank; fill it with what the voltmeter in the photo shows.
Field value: 9 V
